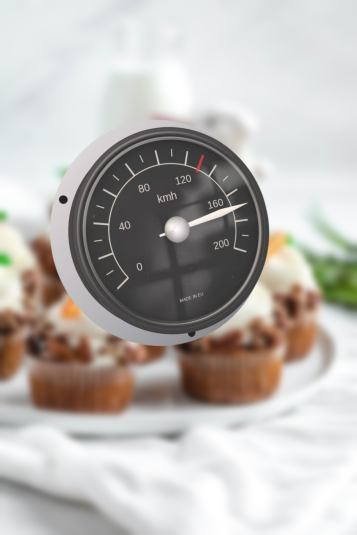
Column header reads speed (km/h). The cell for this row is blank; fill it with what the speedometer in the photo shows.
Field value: 170 km/h
